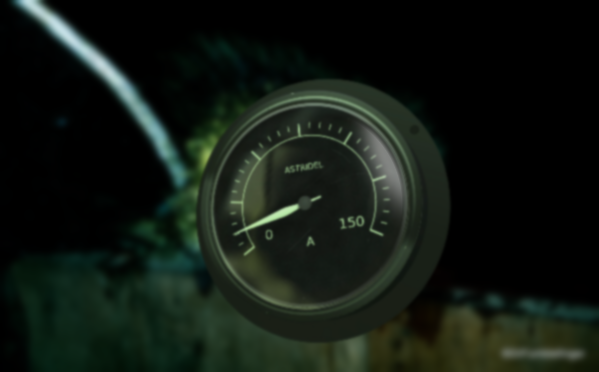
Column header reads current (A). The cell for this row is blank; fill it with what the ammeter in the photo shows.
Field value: 10 A
